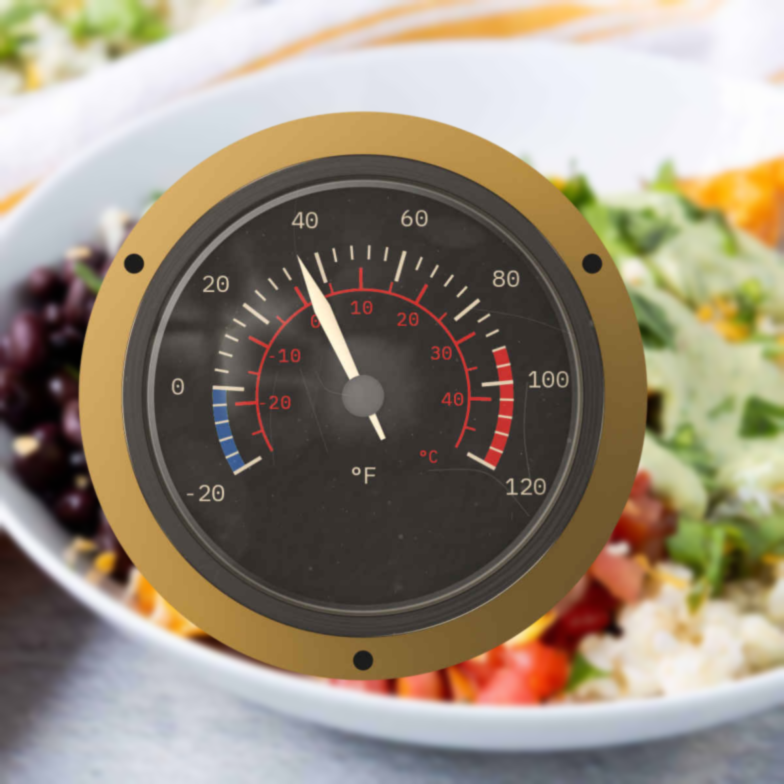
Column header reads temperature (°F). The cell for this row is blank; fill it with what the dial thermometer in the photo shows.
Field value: 36 °F
